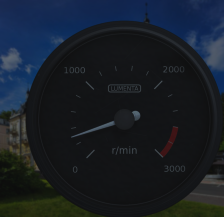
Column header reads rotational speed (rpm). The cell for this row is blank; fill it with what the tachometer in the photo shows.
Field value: 300 rpm
